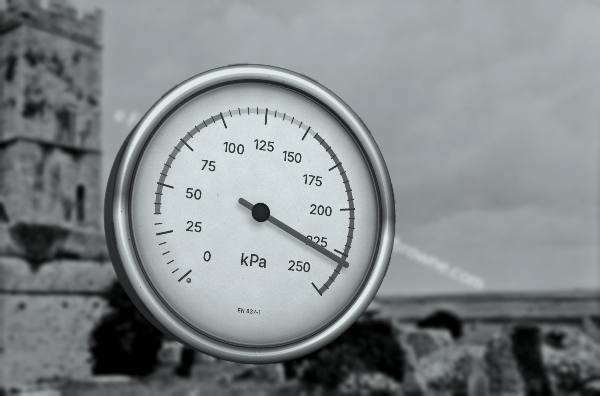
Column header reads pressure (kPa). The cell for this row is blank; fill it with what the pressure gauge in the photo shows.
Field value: 230 kPa
